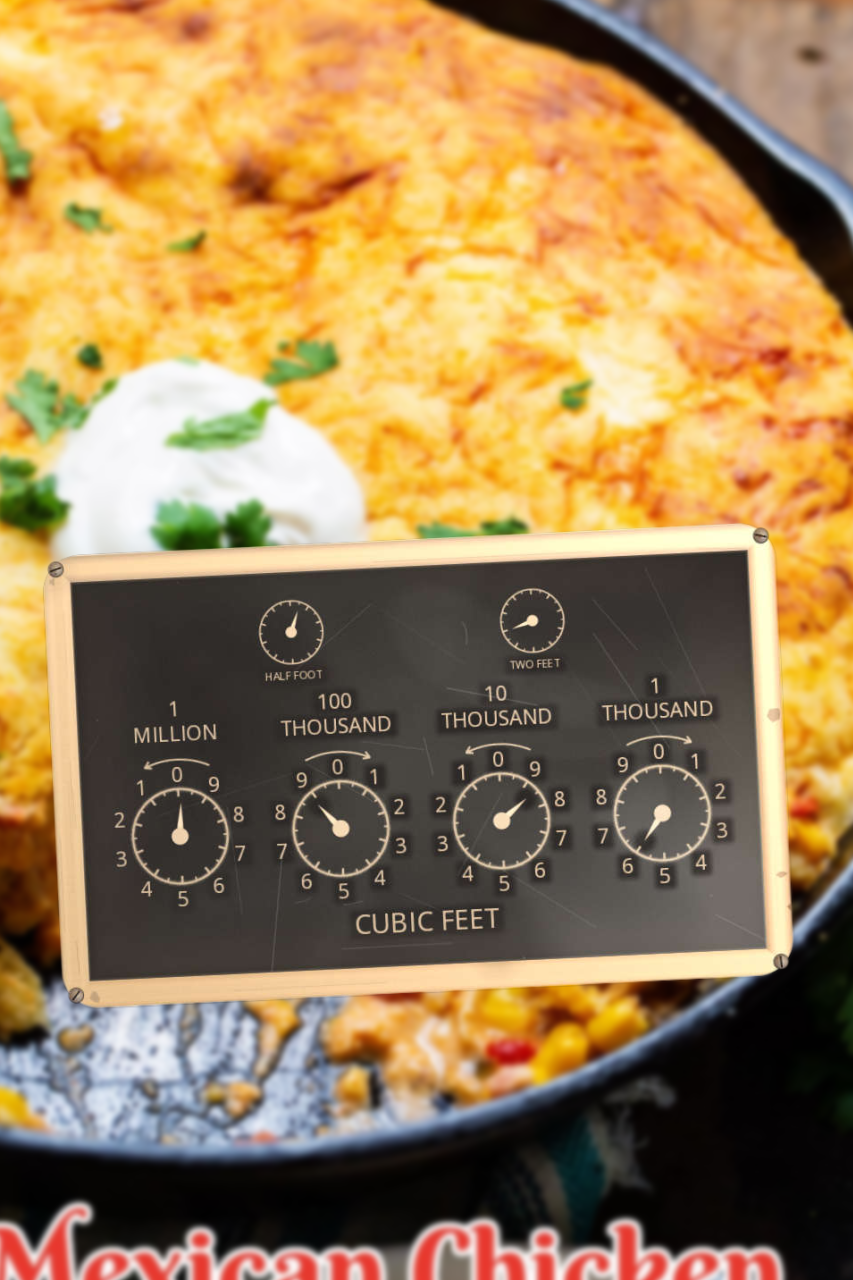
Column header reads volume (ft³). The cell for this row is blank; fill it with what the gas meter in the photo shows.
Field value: 988600 ft³
